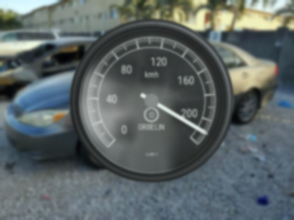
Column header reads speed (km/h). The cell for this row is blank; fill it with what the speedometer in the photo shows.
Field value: 210 km/h
